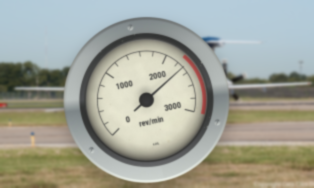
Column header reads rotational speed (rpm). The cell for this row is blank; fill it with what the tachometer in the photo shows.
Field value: 2300 rpm
